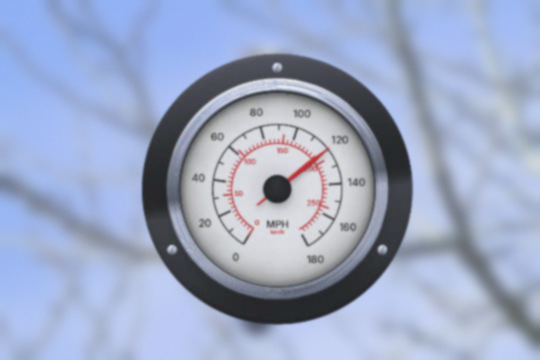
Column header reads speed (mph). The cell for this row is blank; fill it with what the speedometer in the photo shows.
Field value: 120 mph
